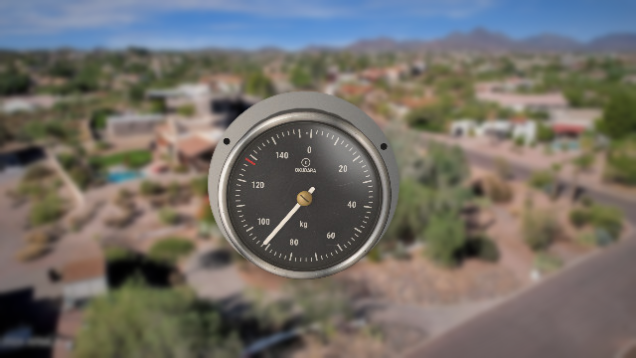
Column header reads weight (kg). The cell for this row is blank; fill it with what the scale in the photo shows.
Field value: 92 kg
